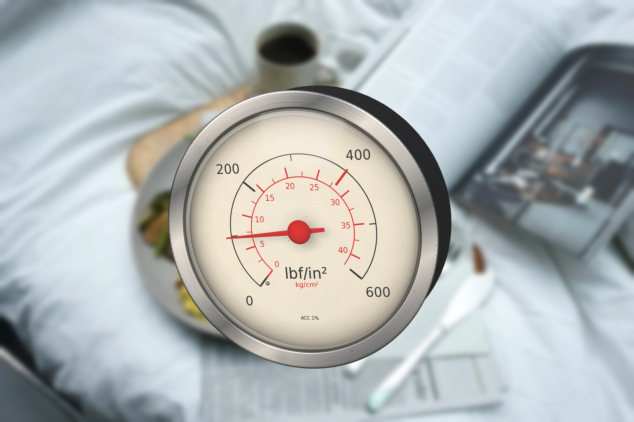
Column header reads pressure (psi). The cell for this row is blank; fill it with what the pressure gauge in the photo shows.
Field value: 100 psi
